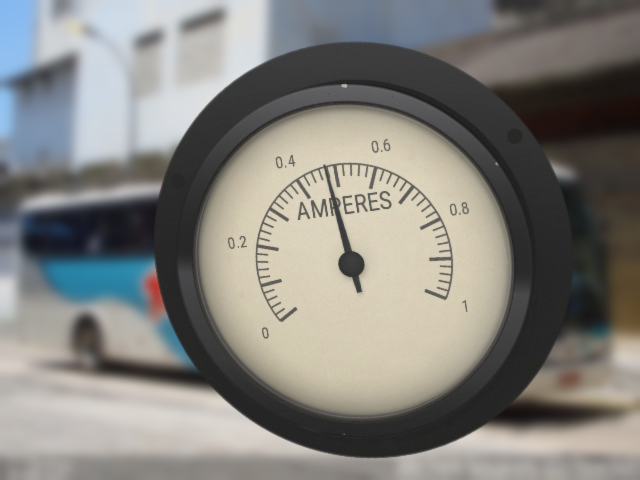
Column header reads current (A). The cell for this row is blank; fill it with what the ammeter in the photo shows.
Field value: 0.48 A
